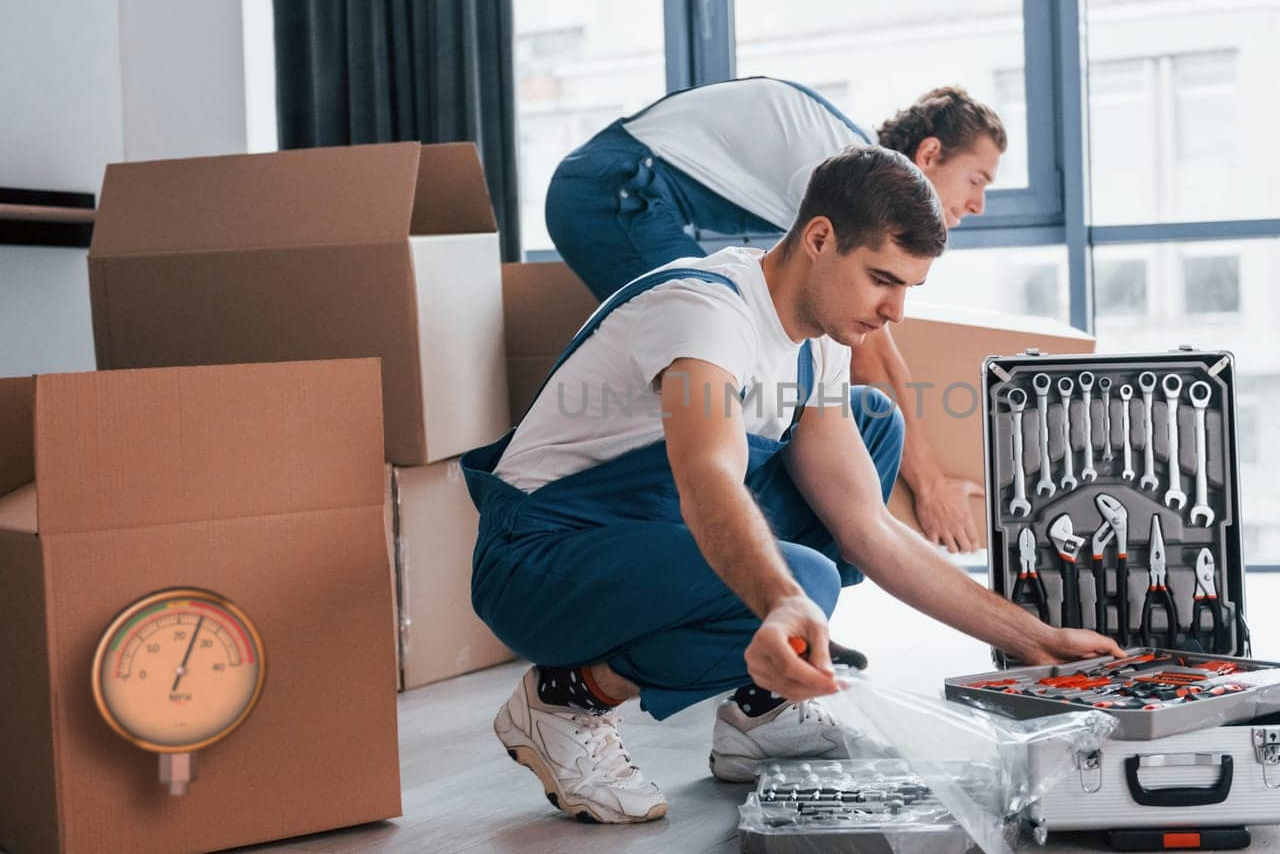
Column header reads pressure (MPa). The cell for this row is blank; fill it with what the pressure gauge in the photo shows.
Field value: 25 MPa
